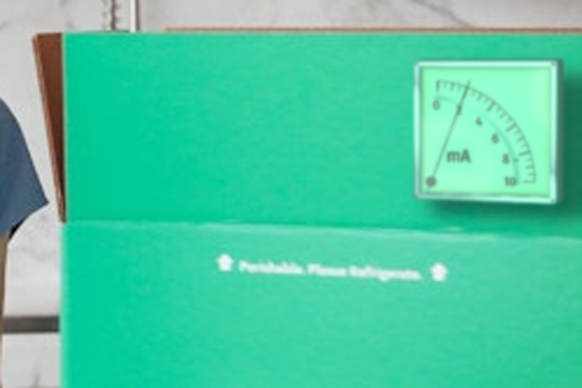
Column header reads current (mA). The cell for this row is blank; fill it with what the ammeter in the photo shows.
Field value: 2 mA
